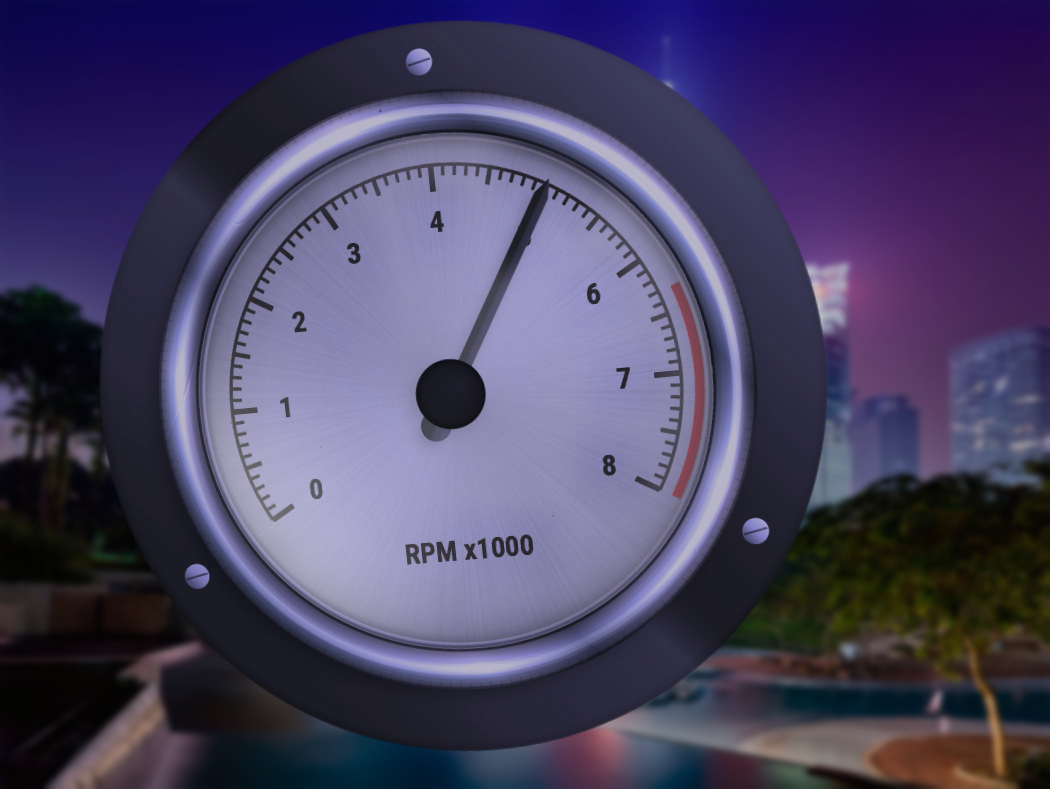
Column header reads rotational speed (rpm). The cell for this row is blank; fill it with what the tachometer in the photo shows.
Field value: 5000 rpm
